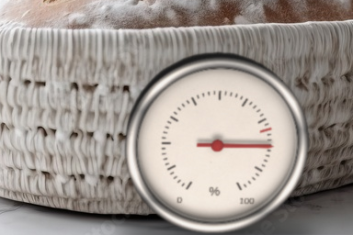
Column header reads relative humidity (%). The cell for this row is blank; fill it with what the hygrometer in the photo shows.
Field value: 80 %
